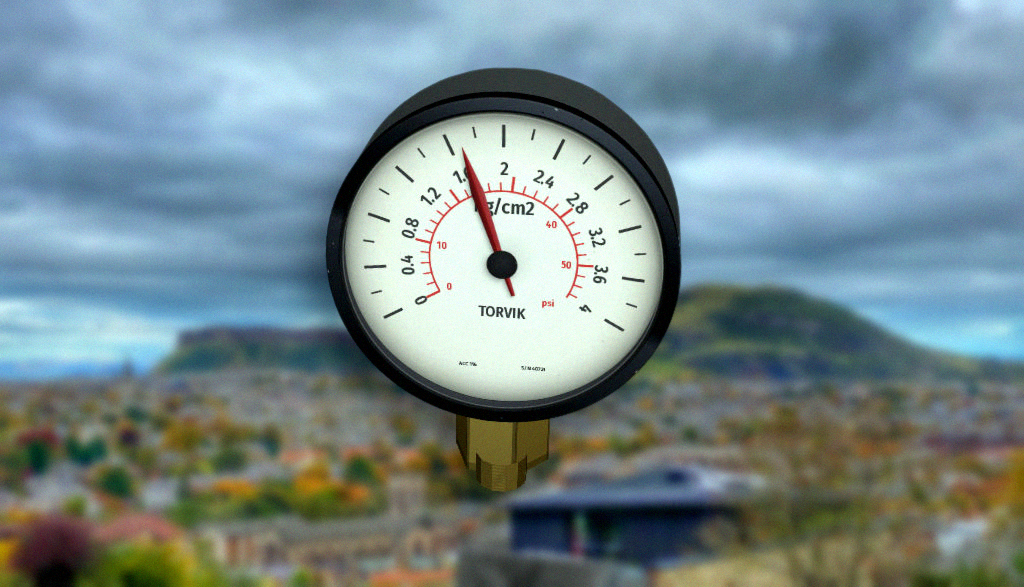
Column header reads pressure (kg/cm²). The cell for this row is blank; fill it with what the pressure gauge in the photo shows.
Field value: 1.7 kg/cm²
